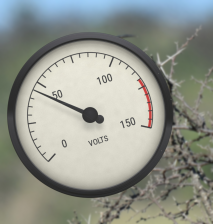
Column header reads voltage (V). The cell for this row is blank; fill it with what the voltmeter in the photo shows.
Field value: 45 V
